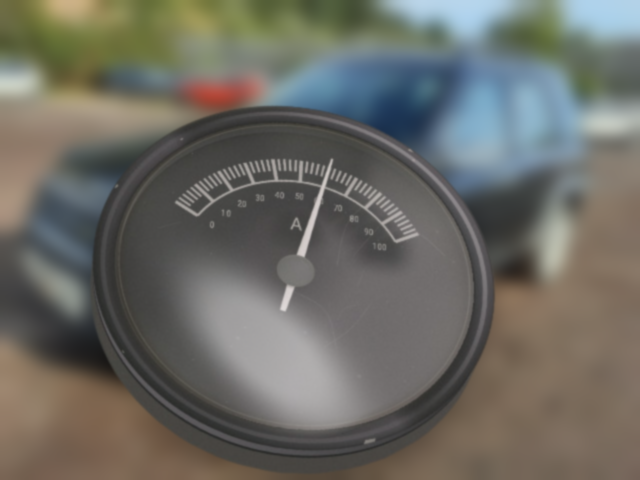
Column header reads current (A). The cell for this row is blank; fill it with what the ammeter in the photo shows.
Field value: 60 A
